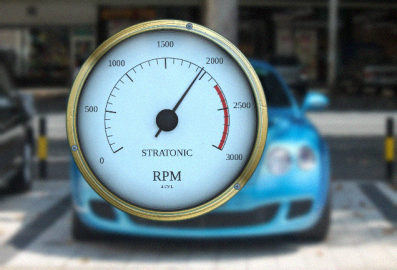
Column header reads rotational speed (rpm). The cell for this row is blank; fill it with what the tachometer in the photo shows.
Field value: 1950 rpm
